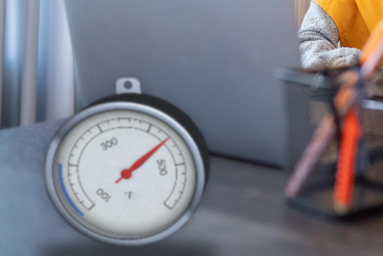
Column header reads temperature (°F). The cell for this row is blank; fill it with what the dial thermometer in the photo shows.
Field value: 440 °F
